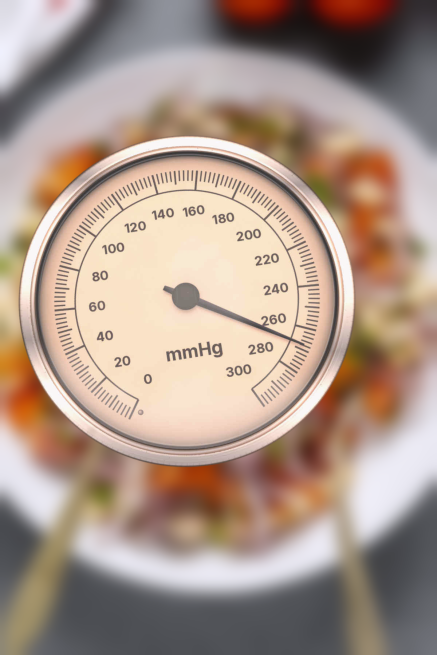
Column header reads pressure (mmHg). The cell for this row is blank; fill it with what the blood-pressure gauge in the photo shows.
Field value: 268 mmHg
